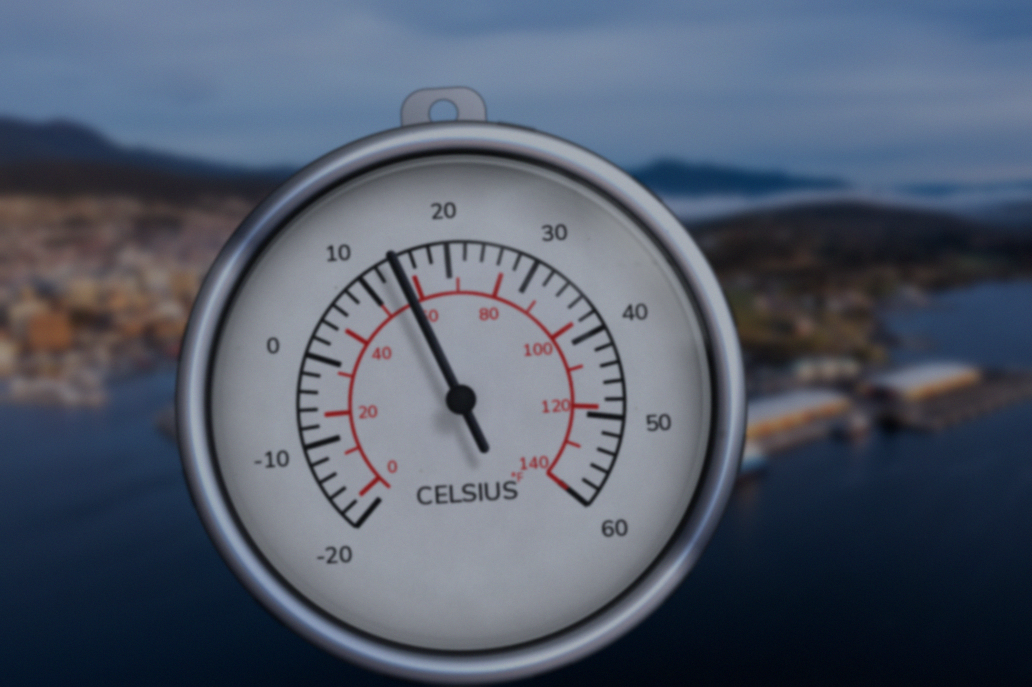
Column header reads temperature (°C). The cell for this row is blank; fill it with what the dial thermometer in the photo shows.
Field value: 14 °C
